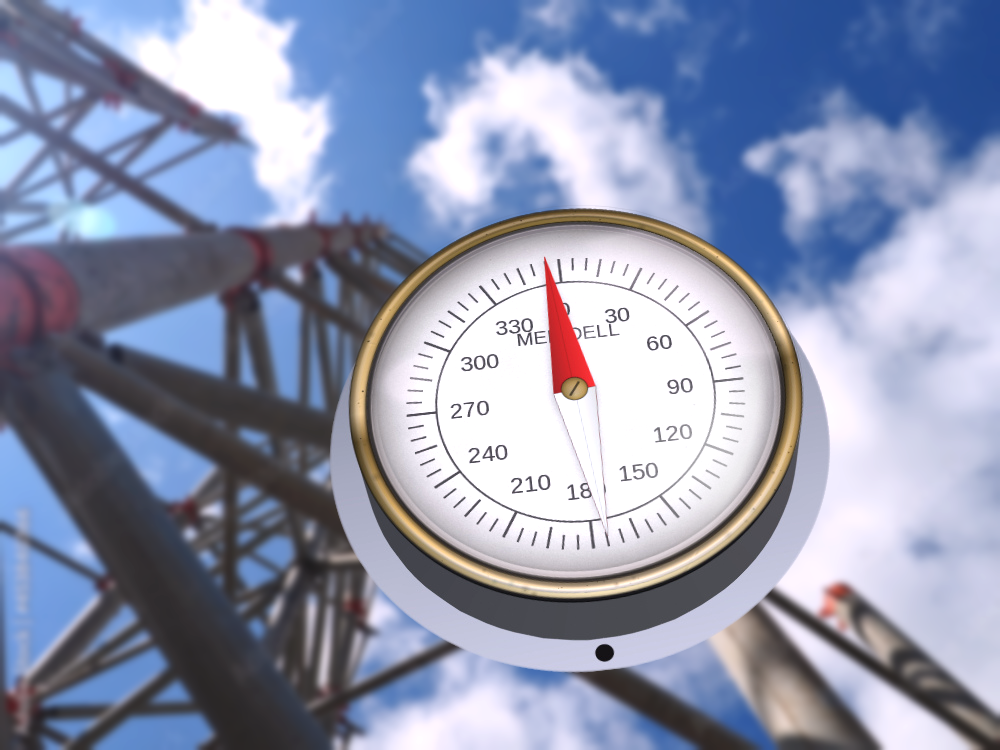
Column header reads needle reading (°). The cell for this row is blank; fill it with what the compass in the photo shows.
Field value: 355 °
